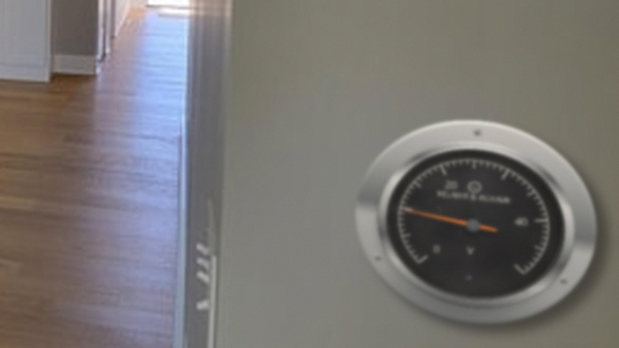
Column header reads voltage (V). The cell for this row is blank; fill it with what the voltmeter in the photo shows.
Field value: 10 V
